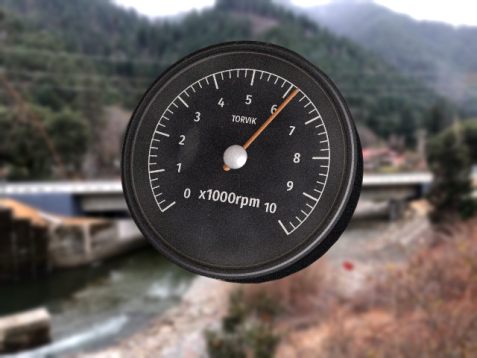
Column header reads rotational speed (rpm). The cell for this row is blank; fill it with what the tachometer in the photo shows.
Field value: 6200 rpm
